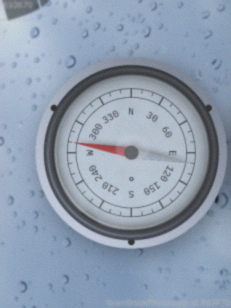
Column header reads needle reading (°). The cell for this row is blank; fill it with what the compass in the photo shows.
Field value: 280 °
